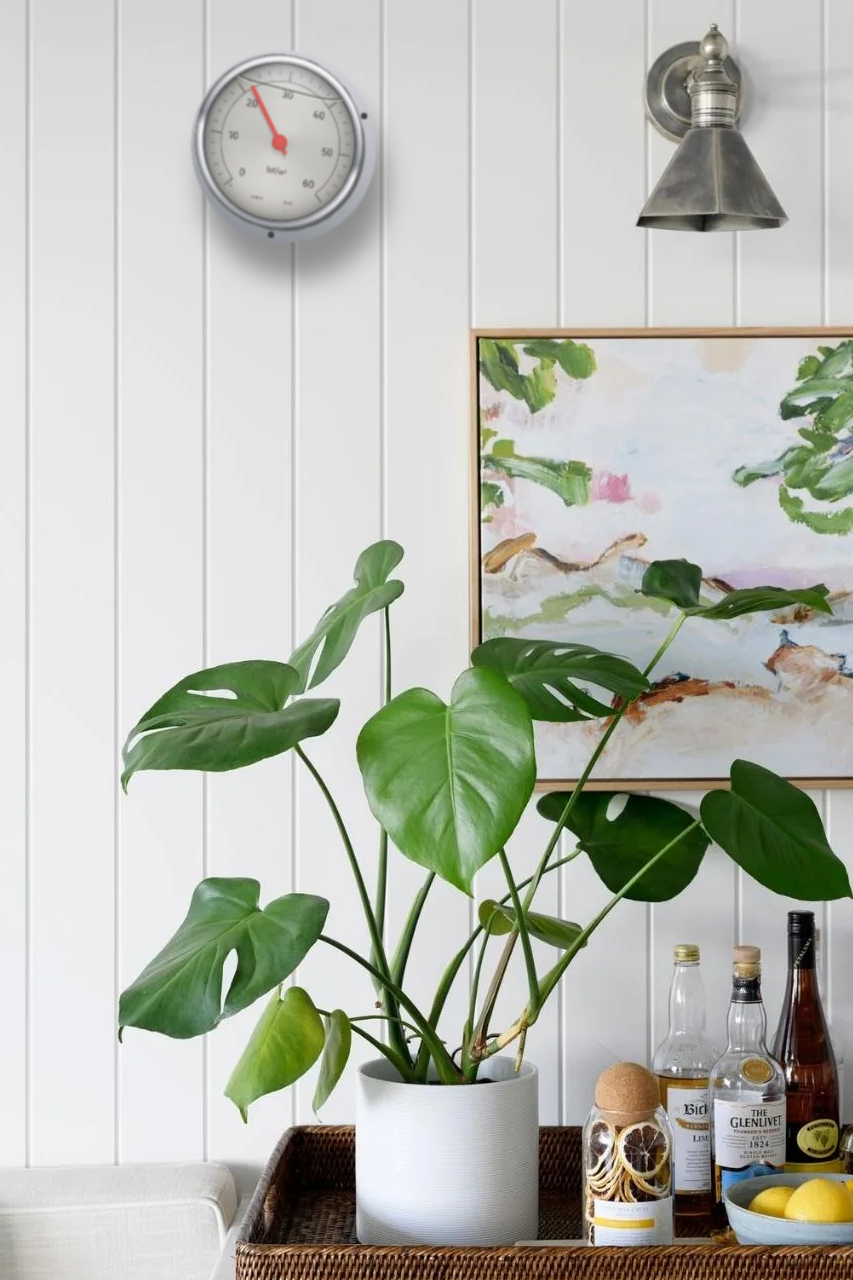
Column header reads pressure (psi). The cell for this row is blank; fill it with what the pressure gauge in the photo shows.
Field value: 22 psi
